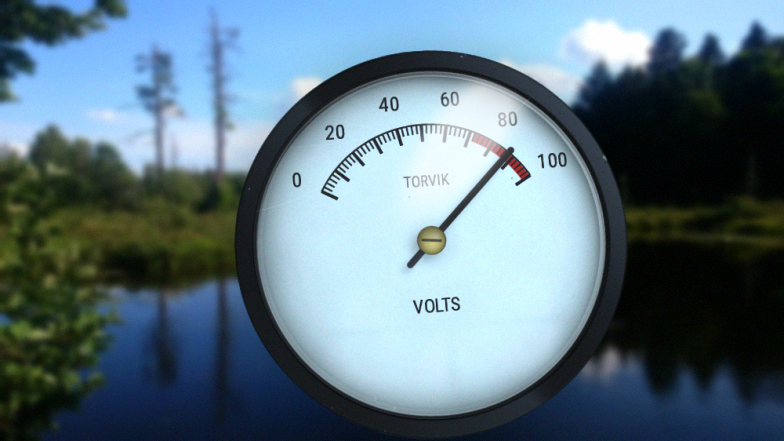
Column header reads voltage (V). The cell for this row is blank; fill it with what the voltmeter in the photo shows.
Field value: 88 V
